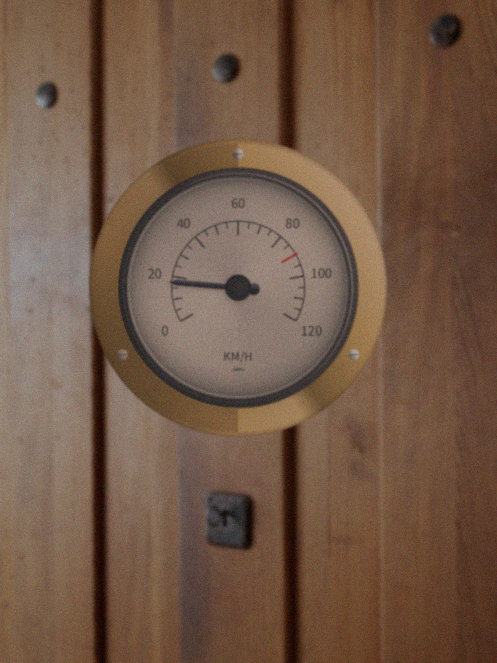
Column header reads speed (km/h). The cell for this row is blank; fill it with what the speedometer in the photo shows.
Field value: 17.5 km/h
